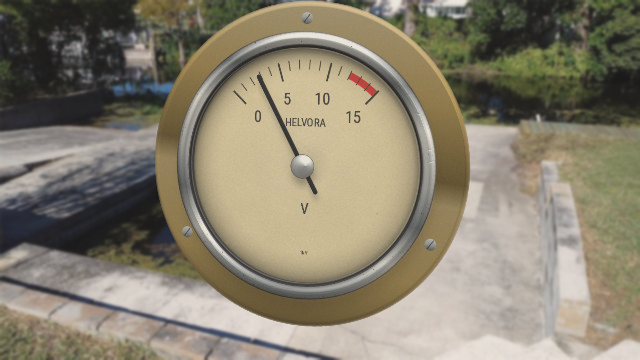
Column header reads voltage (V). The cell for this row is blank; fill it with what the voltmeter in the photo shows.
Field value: 3 V
